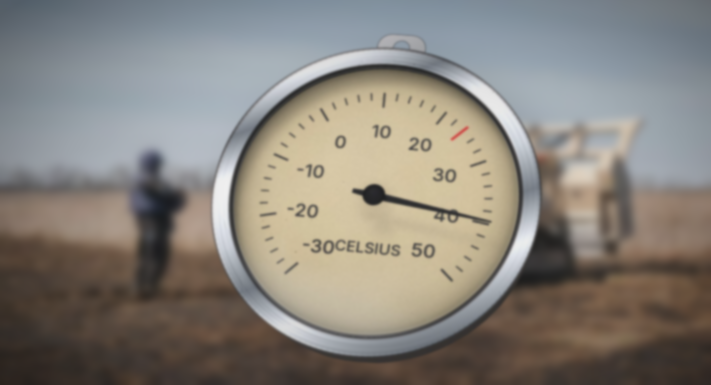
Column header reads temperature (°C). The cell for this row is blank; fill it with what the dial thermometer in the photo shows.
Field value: 40 °C
